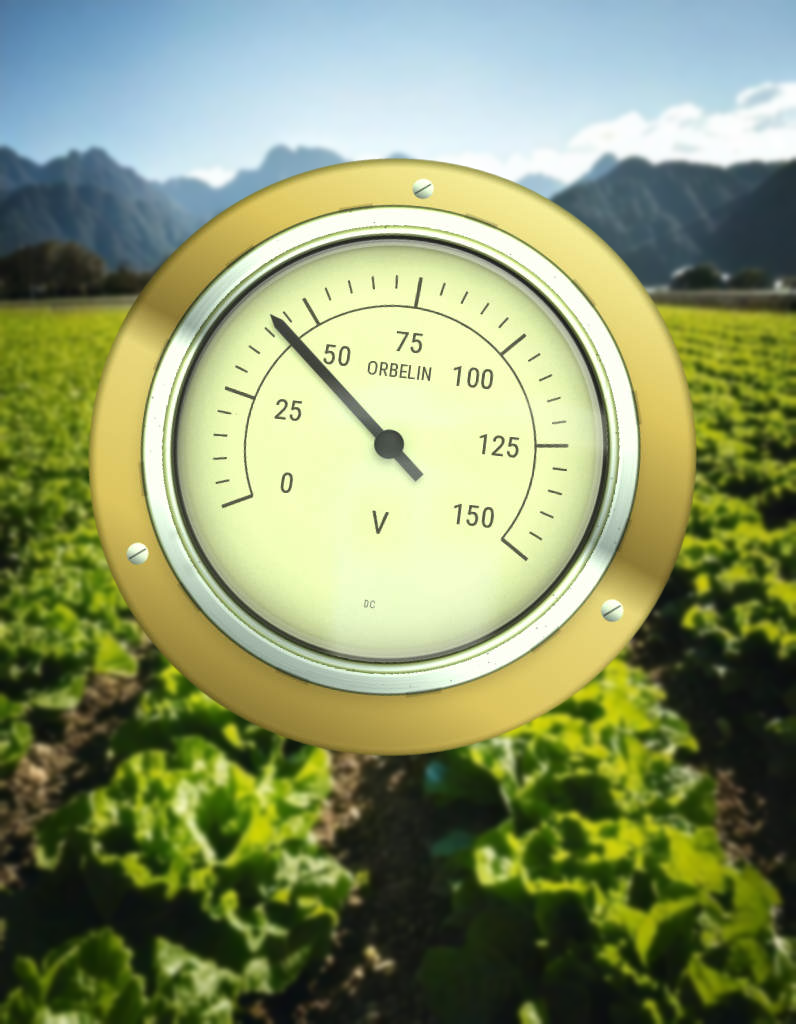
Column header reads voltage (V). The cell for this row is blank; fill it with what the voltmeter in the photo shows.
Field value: 42.5 V
